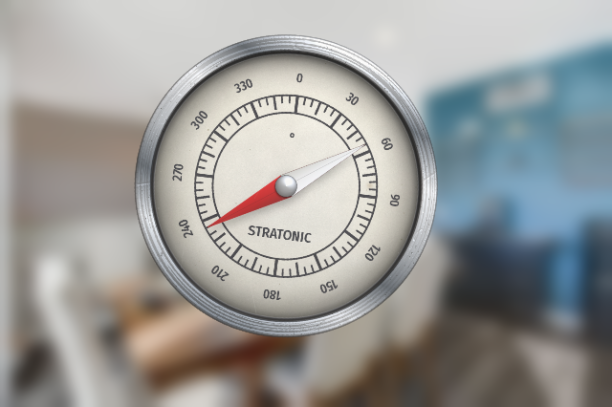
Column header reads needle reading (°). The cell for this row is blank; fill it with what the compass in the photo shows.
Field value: 235 °
